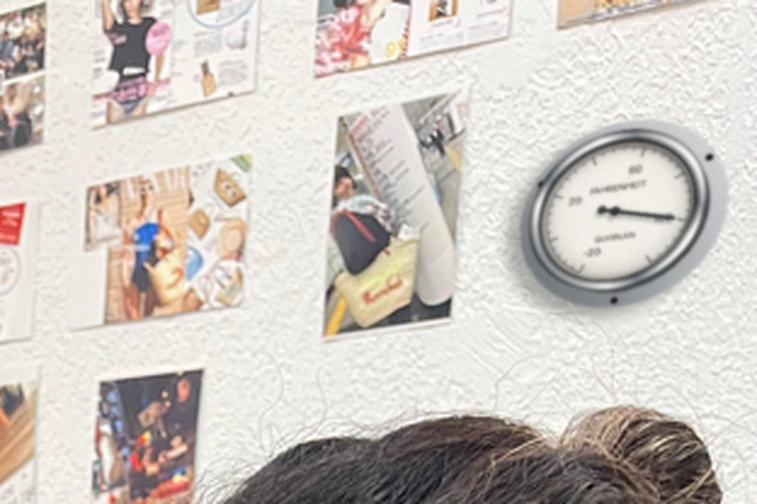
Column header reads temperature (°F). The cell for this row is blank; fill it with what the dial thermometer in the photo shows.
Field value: 100 °F
